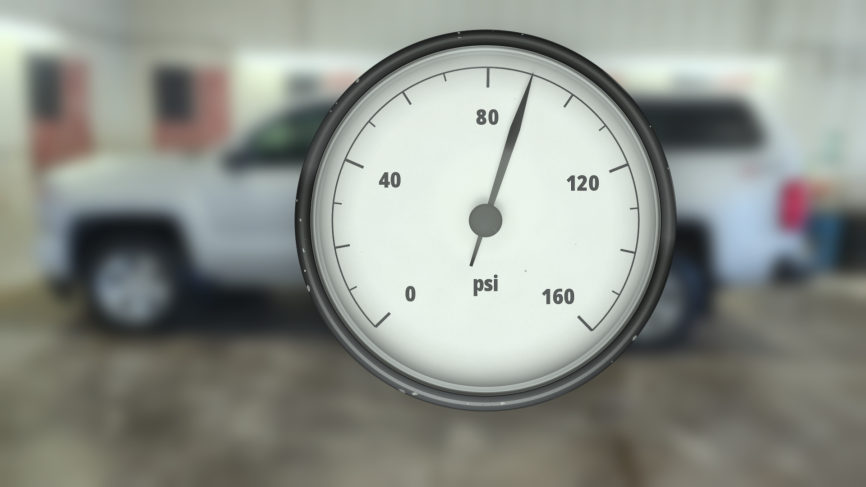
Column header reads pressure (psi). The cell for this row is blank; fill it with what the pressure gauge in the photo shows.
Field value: 90 psi
